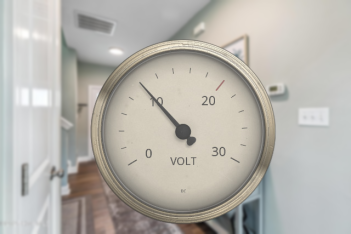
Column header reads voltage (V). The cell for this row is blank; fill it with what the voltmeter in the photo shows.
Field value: 10 V
